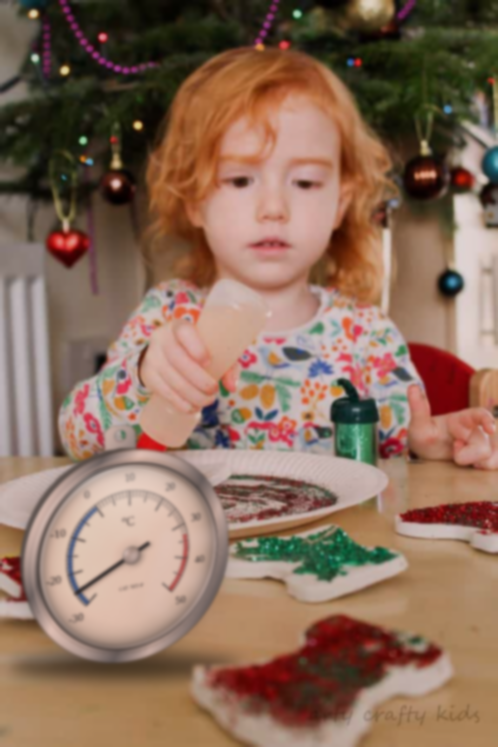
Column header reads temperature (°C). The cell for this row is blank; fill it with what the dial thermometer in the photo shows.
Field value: -25 °C
